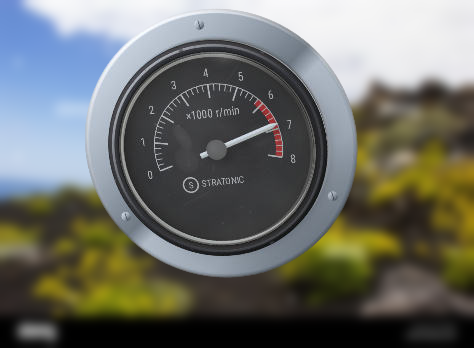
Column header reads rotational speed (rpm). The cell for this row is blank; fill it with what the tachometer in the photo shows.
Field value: 6800 rpm
